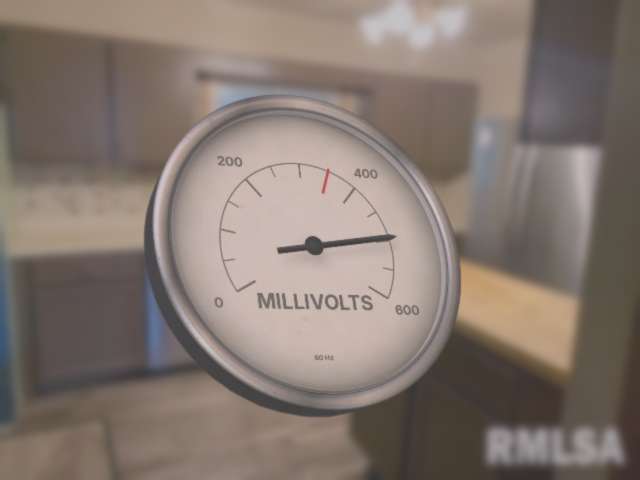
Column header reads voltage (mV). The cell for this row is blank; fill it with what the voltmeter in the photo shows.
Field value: 500 mV
